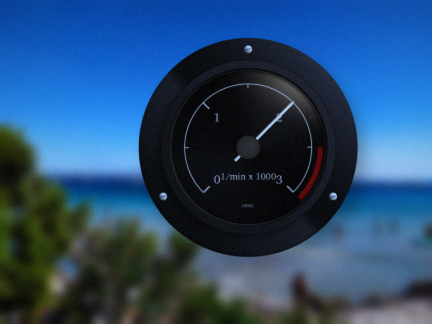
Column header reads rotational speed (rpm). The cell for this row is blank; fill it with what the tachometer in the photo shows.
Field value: 2000 rpm
